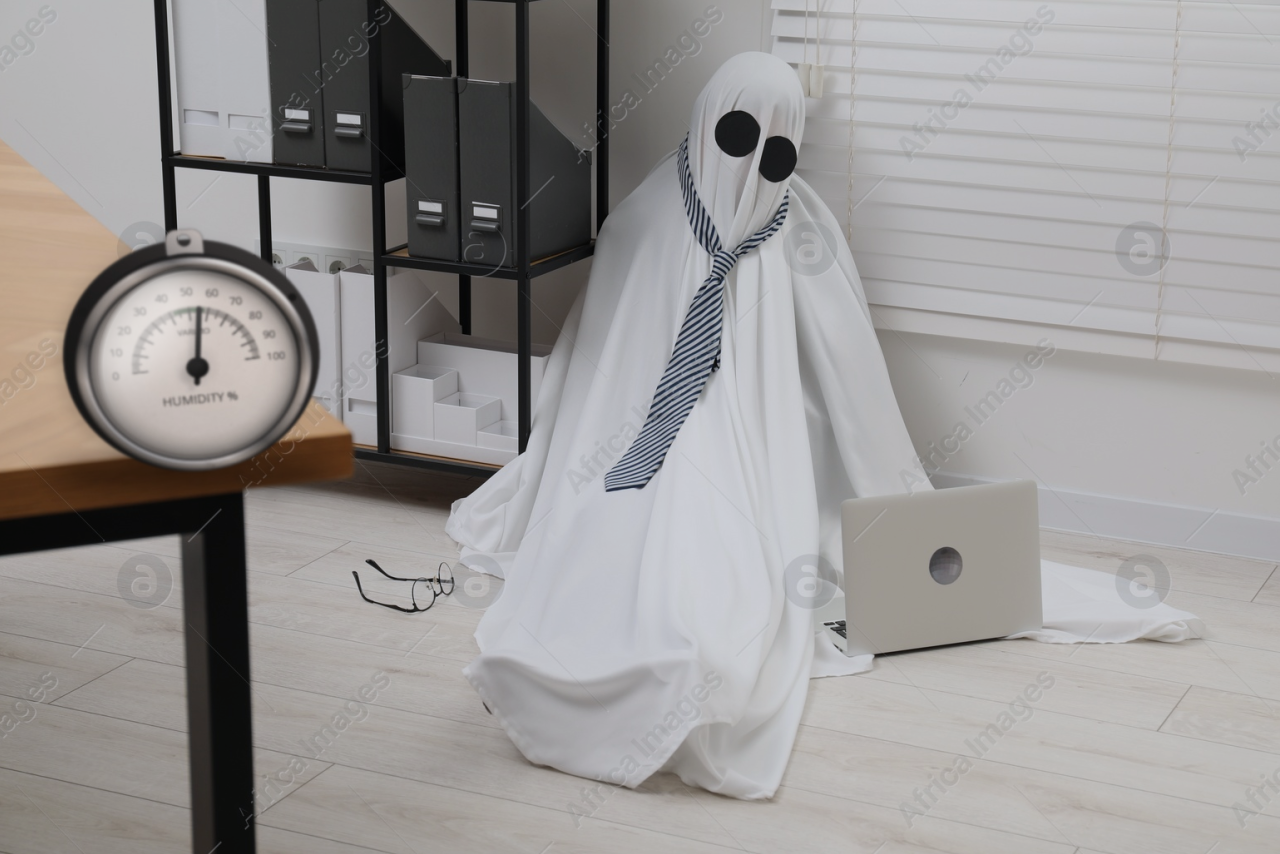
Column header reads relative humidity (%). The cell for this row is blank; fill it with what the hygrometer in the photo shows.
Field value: 55 %
